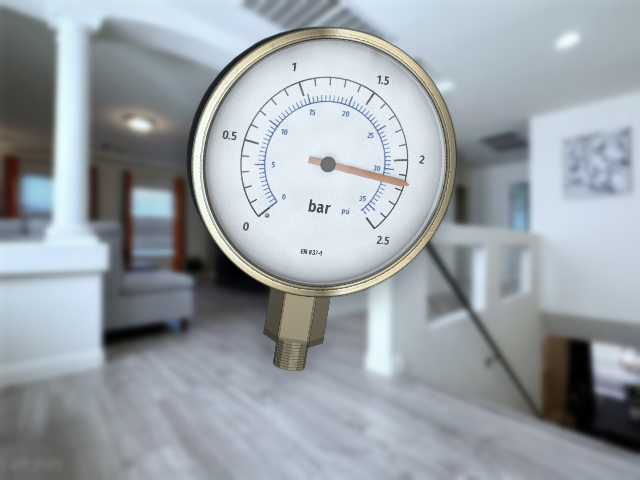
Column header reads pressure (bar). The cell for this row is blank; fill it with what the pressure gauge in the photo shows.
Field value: 2.15 bar
